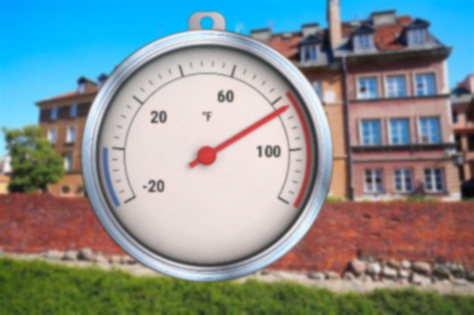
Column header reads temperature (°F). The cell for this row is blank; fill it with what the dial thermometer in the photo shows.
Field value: 84 °F
